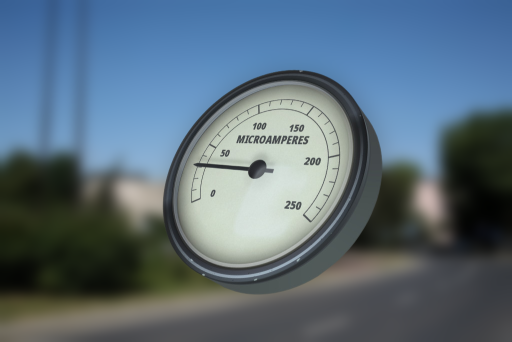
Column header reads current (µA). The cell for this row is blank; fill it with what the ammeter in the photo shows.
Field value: 30 µA
